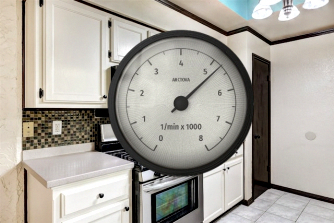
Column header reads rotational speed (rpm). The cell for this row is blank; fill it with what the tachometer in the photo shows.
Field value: 5250 rpm
